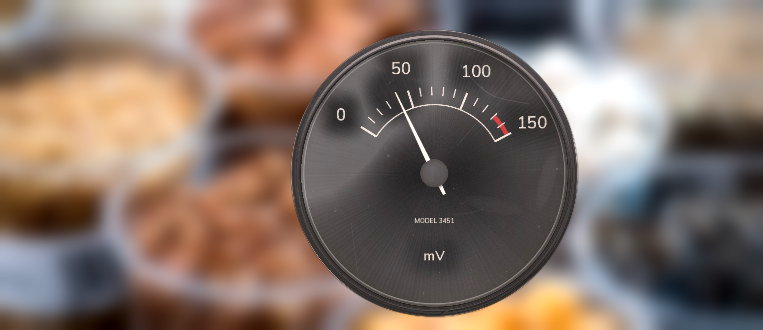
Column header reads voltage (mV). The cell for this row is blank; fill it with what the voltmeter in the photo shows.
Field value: 40 mV
